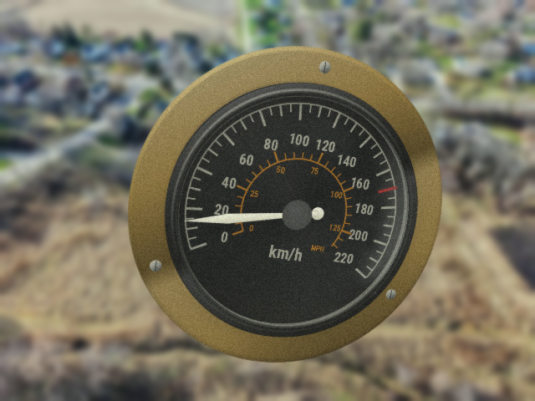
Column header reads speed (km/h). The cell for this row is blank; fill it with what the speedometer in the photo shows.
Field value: 15 km/h
